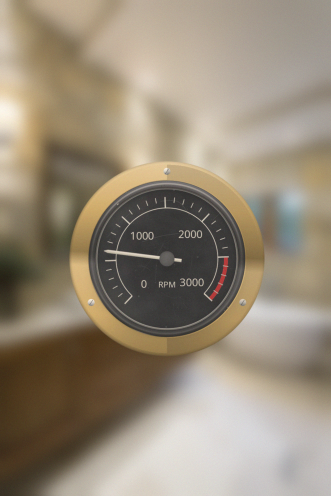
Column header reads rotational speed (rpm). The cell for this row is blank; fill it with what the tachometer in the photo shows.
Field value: 600 rpm
